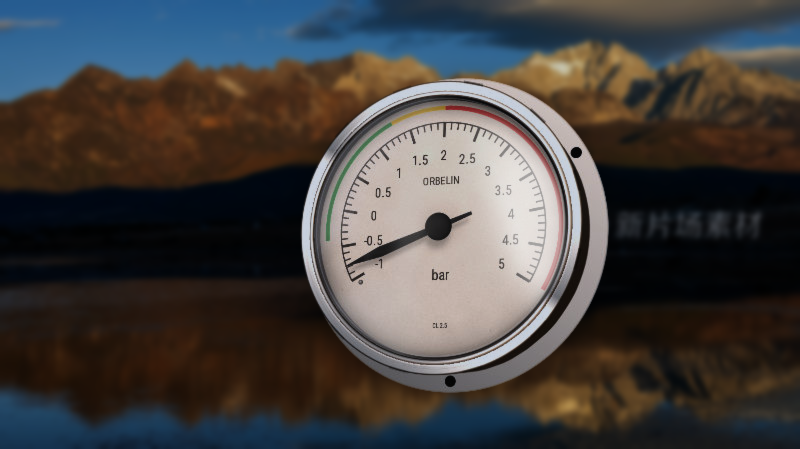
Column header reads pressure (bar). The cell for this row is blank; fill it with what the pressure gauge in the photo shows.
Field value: -0.8 bar
